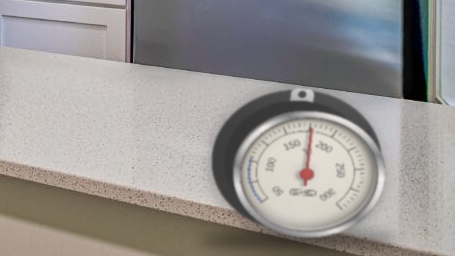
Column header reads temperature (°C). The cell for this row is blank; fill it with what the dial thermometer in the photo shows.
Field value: 175 °C
